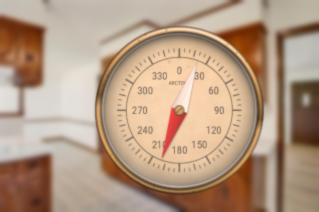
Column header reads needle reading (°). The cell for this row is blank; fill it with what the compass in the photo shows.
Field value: 200 °
